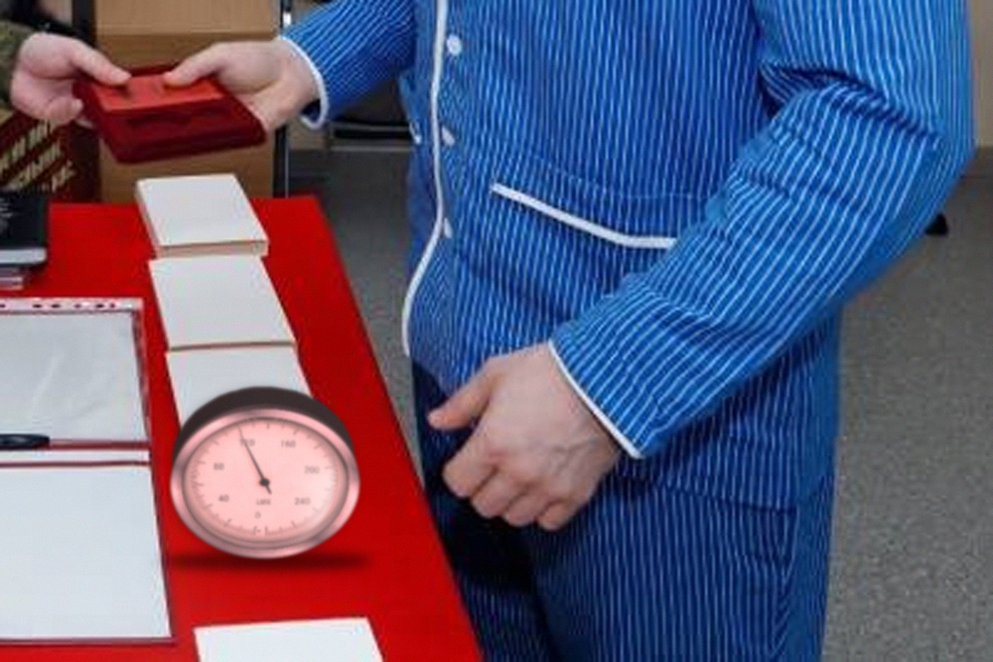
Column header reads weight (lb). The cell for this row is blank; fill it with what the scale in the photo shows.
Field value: 120 lb
